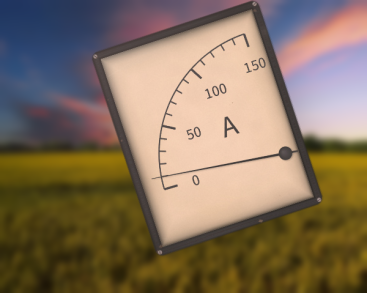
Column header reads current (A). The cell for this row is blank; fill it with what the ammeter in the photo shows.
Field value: 10 A
